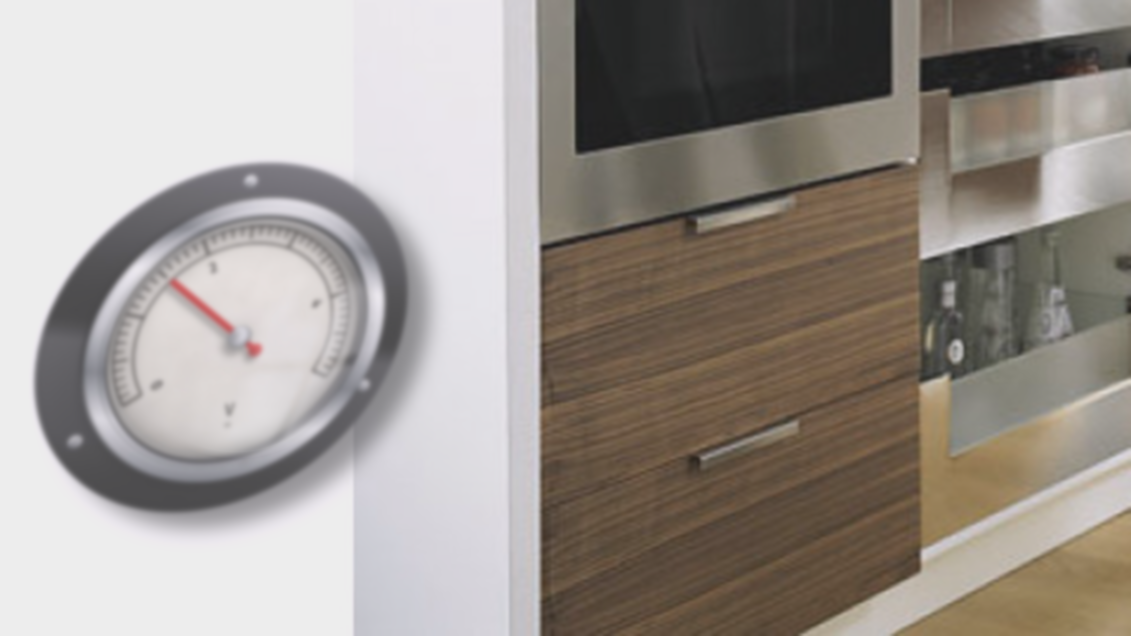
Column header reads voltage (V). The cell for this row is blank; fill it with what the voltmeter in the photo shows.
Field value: 1.5 V
